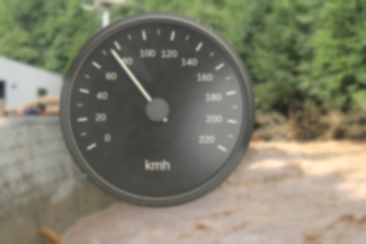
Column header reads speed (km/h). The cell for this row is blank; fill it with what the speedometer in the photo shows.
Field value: 75 km/h
